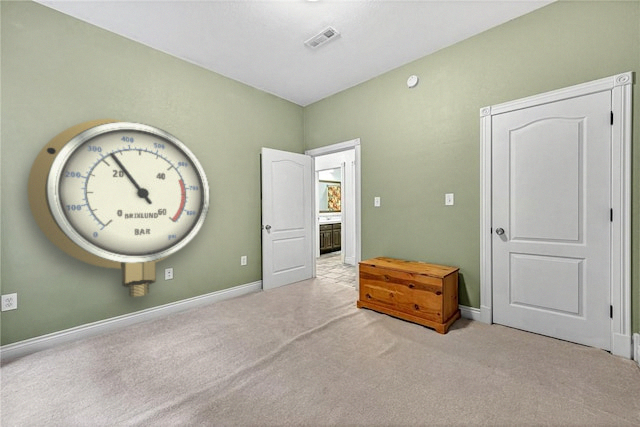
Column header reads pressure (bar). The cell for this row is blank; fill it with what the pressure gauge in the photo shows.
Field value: 22.5 bar
